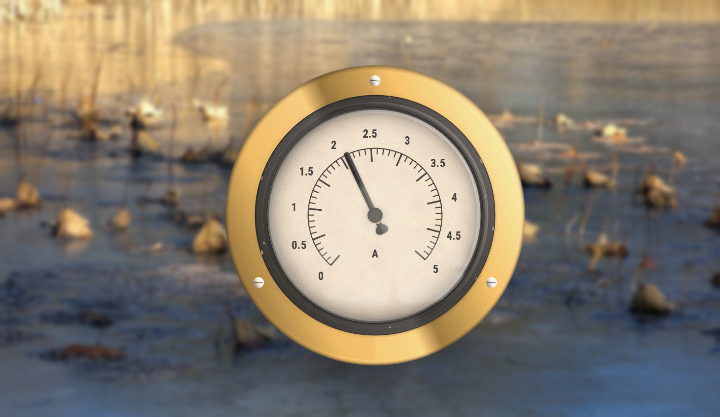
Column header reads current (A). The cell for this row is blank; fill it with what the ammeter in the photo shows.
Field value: 2.1 A
